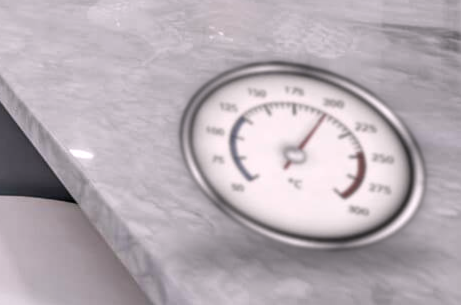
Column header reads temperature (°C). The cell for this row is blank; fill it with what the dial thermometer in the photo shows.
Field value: 200 °C
